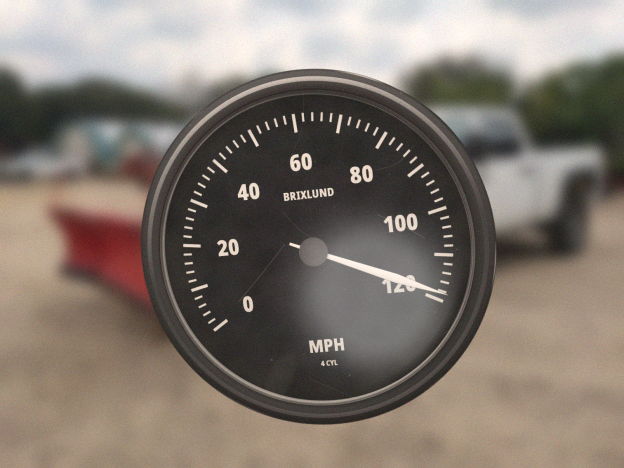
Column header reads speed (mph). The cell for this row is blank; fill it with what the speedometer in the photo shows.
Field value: 118 mph
